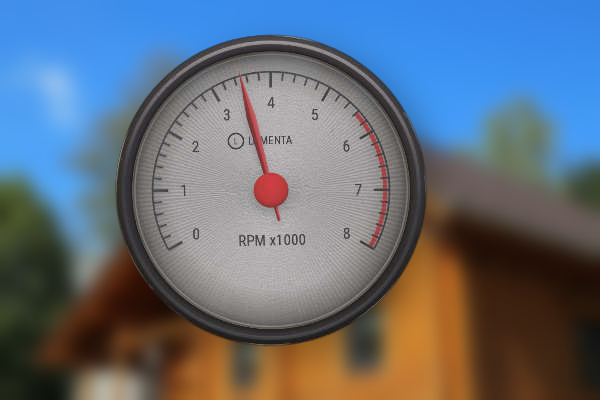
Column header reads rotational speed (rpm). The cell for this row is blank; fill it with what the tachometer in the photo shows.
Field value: 3500 rpm
